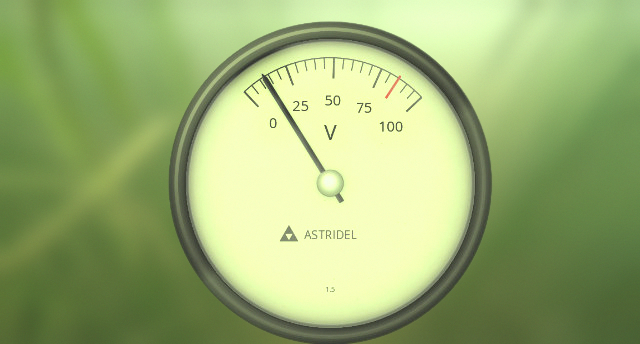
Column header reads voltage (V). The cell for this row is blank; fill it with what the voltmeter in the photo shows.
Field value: 12.5 V
